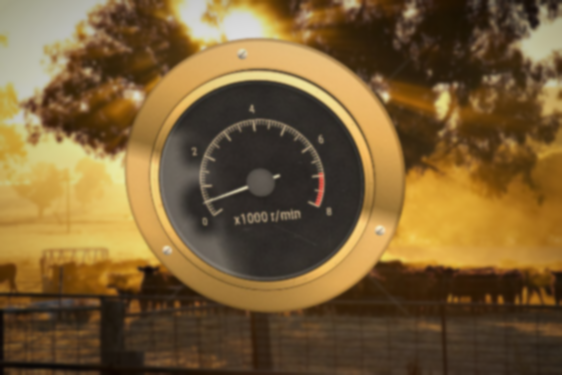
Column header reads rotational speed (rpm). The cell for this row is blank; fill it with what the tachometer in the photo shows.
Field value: 500 rpm
